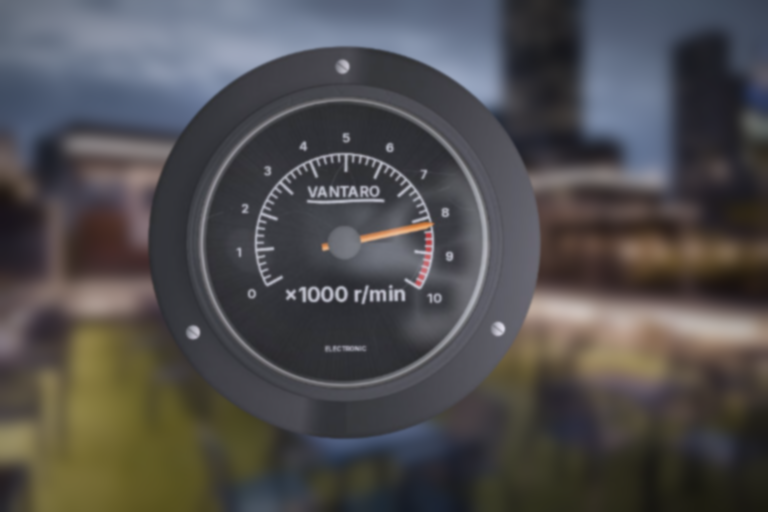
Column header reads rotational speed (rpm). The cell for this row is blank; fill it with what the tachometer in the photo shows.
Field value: 8200 rpm
